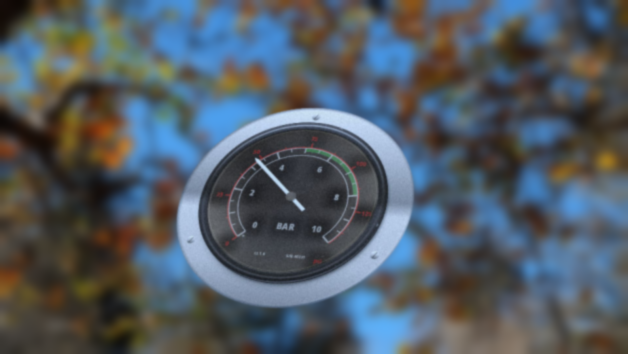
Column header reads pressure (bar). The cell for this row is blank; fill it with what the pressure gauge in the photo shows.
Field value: 3.25 bar
